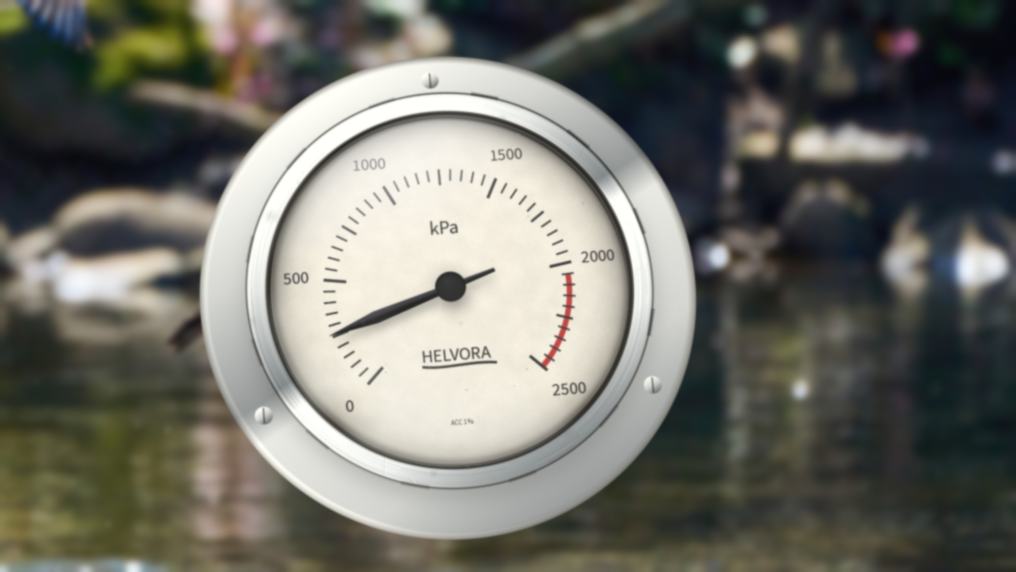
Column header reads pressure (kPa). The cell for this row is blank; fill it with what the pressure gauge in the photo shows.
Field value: 250 kPa
